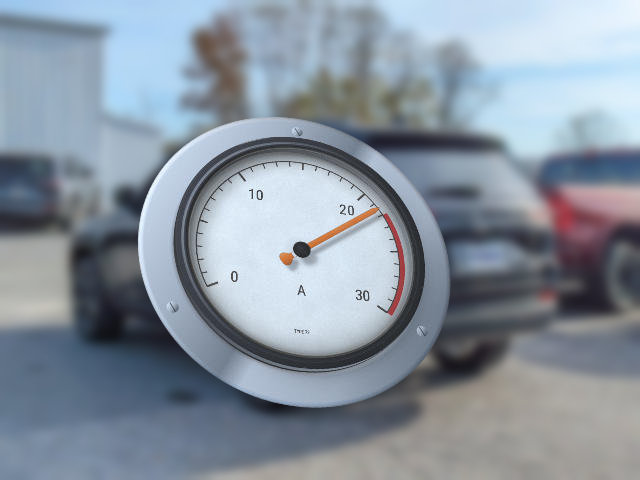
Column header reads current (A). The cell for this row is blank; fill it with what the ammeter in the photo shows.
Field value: 21.5 A
